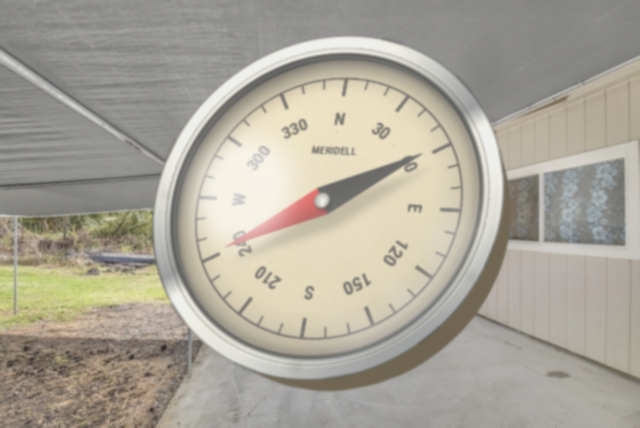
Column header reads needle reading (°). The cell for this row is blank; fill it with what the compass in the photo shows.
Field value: 240 °
